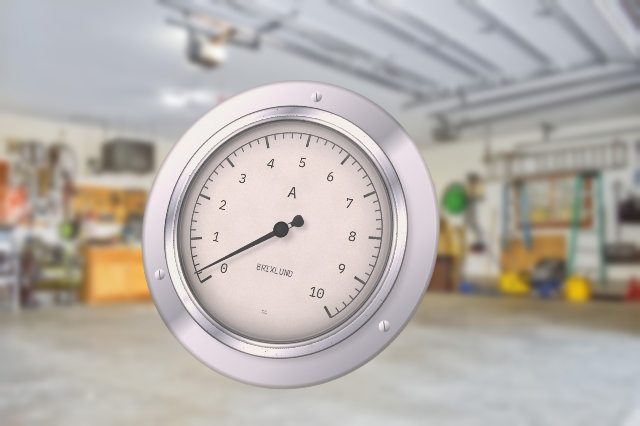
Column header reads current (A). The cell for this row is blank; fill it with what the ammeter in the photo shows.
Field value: 0.2 A
